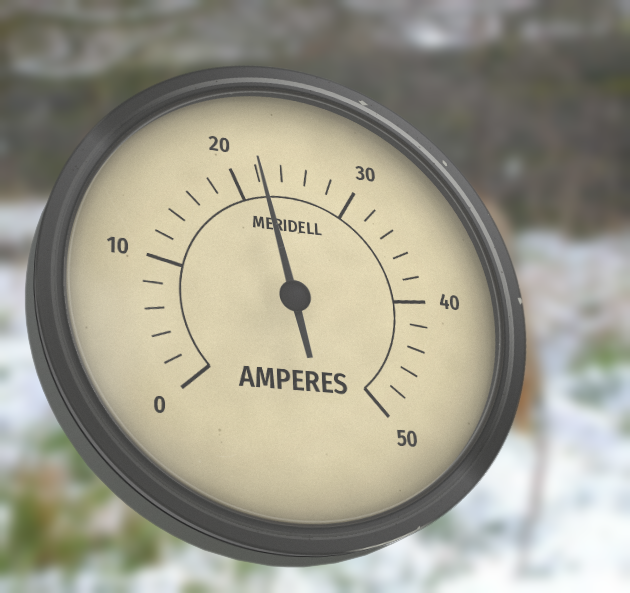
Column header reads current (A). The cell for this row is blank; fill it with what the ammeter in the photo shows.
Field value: 22 A
